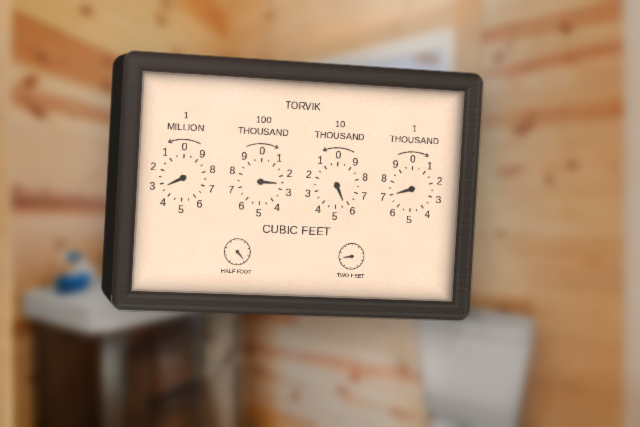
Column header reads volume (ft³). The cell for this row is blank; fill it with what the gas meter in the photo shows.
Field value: 325700 ft³
